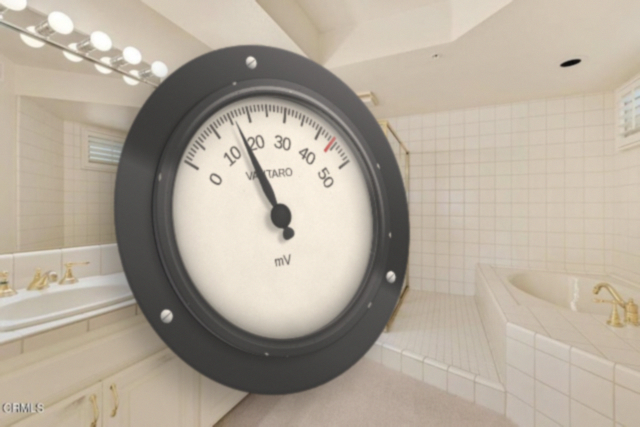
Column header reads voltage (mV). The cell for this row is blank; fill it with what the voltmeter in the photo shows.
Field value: 15 mV
